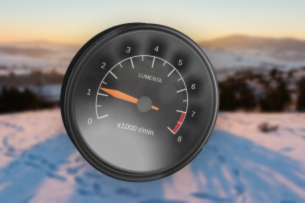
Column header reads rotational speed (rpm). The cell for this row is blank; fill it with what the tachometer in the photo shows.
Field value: 1250 rpm
